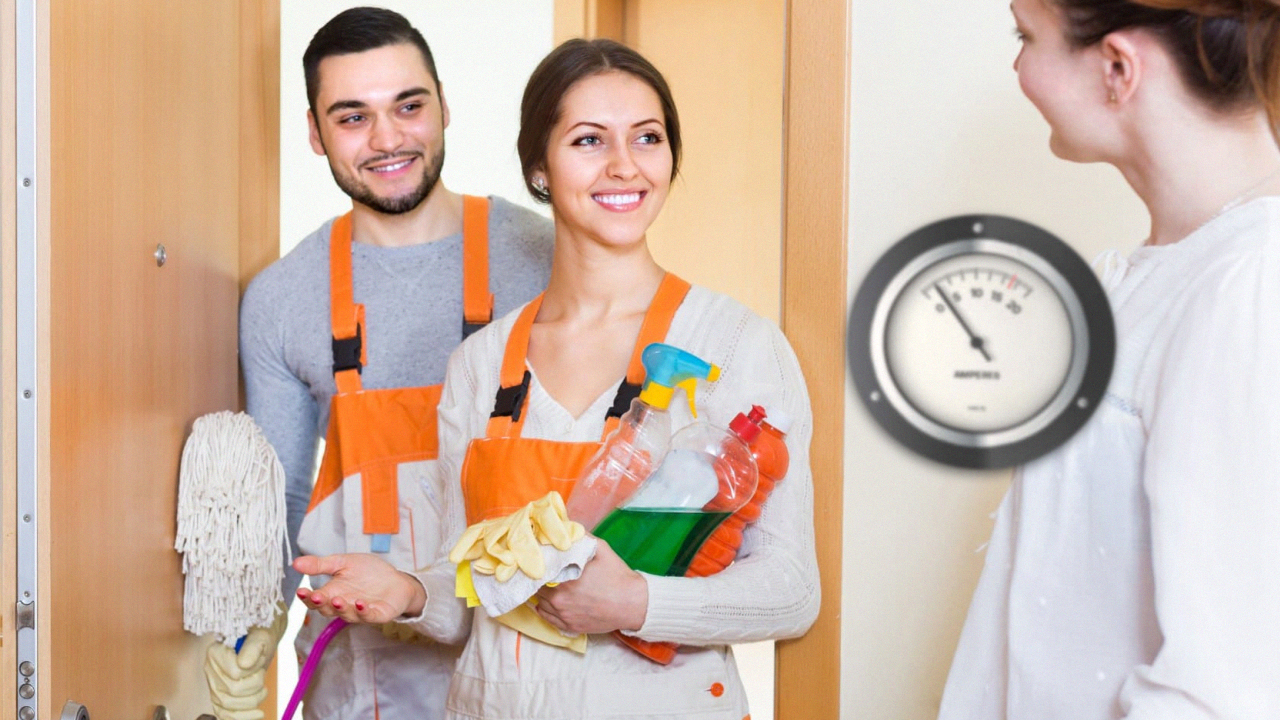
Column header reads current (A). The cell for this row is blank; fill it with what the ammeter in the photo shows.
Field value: 2.5 A
